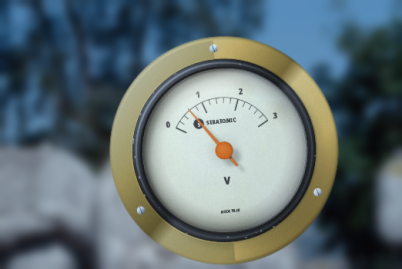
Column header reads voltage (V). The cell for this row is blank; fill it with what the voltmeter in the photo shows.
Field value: 0.6 V
